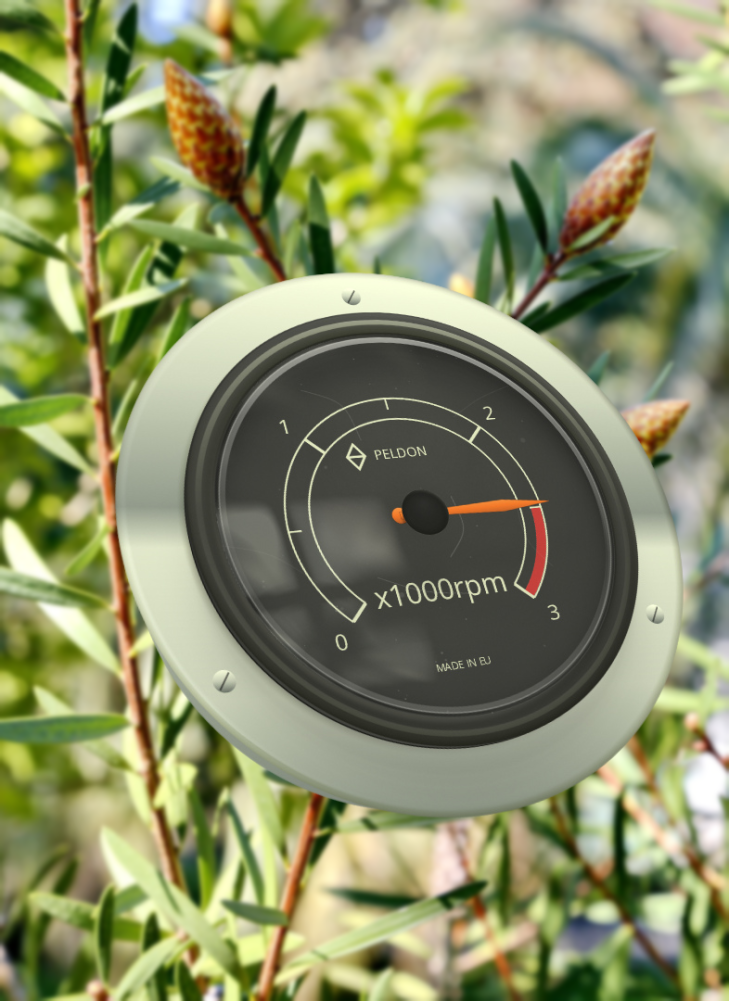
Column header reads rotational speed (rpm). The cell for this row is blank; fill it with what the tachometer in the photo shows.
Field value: 2500 rpm
